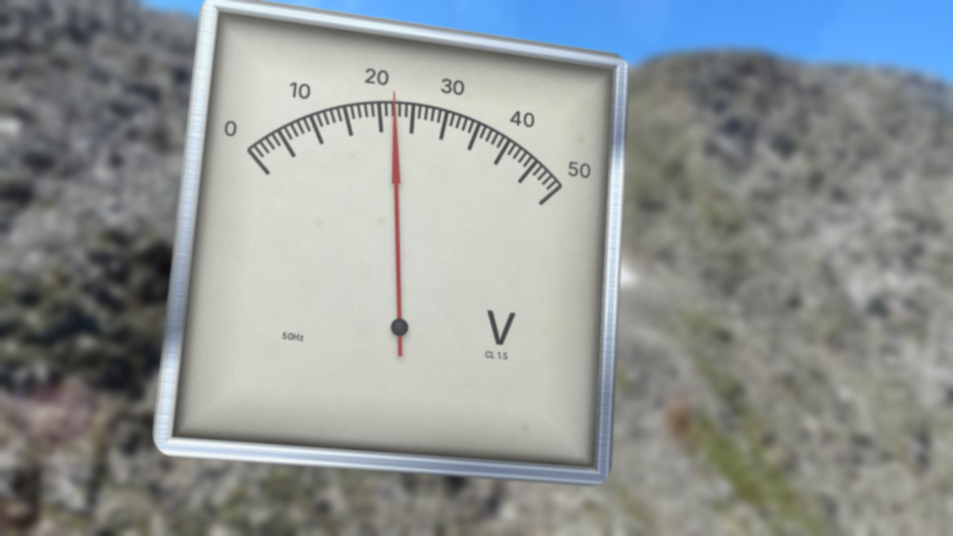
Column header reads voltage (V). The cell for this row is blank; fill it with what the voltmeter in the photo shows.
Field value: 22 V
